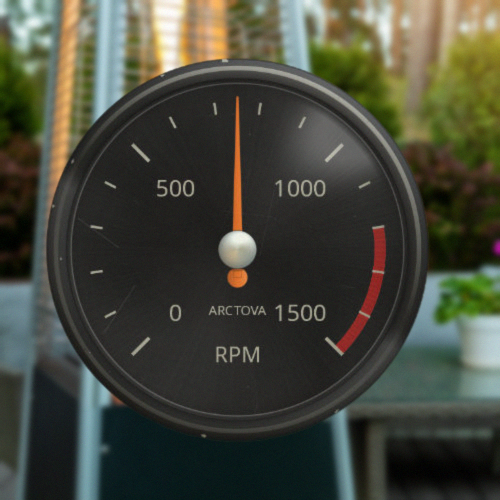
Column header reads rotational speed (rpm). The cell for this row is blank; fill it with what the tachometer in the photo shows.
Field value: 750 rpm
